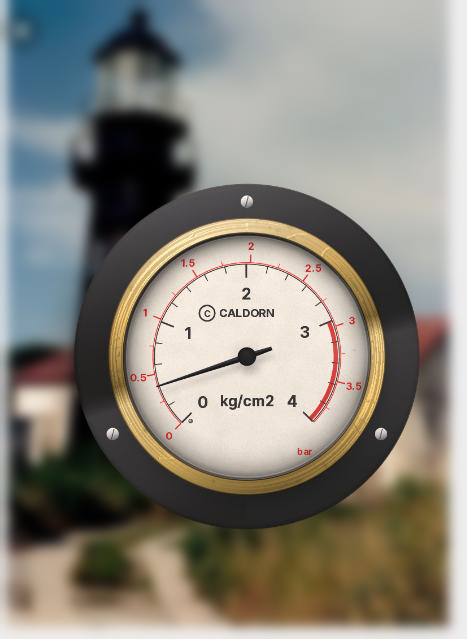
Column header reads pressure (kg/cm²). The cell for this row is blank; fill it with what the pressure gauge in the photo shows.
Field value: 0.4 kg/cm²
